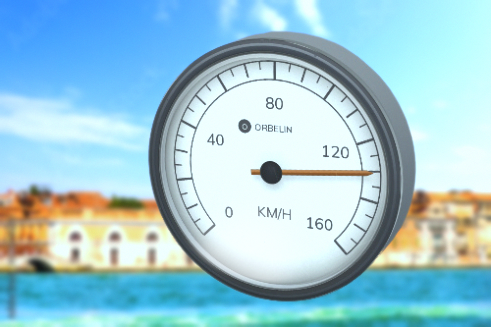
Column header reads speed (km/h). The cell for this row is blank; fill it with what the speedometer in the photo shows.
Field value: 130 km/h
